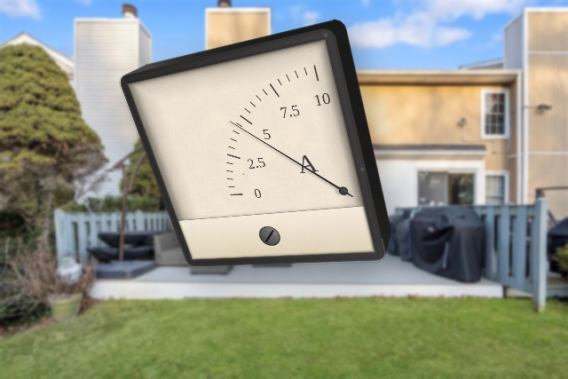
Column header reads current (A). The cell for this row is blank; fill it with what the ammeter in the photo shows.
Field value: 4.5 A
